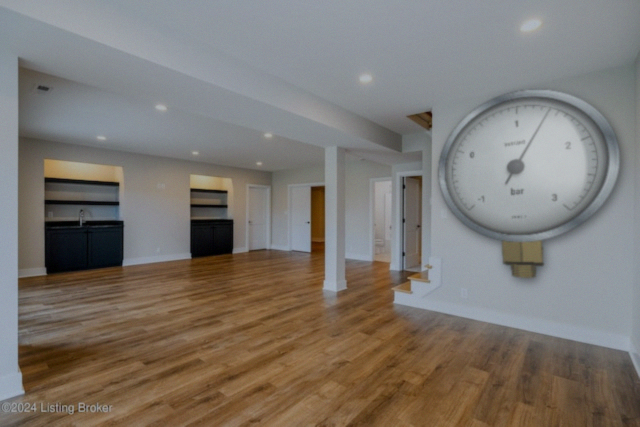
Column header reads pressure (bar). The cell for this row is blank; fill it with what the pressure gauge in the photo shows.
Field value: 1.4 bar
